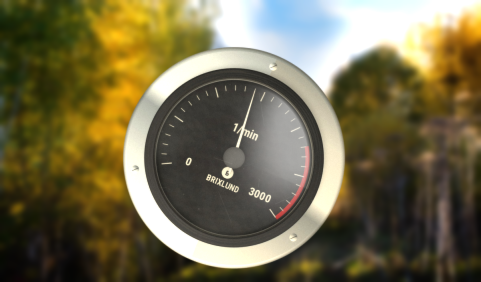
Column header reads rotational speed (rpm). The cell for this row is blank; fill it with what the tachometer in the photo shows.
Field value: 1400 rpm
